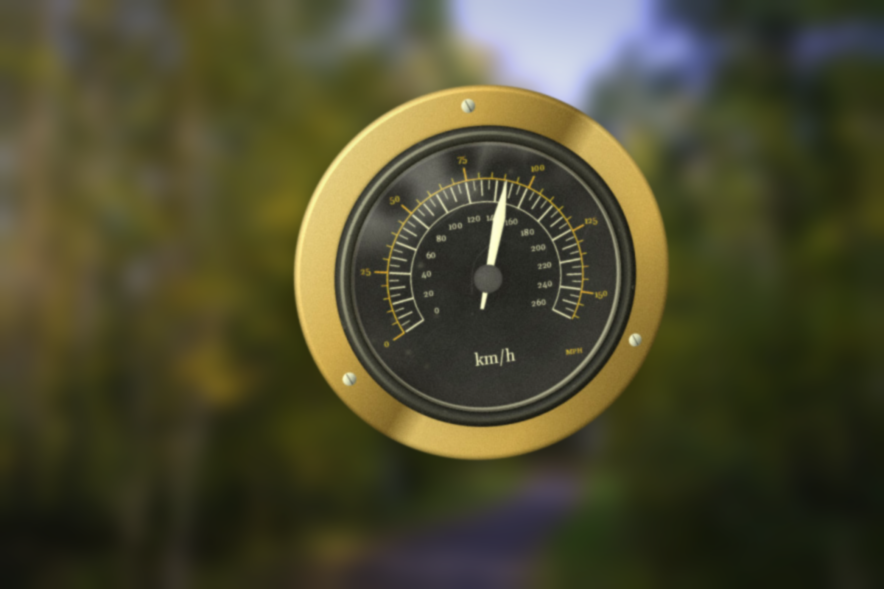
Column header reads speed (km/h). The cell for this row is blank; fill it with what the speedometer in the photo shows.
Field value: 145 km/h
